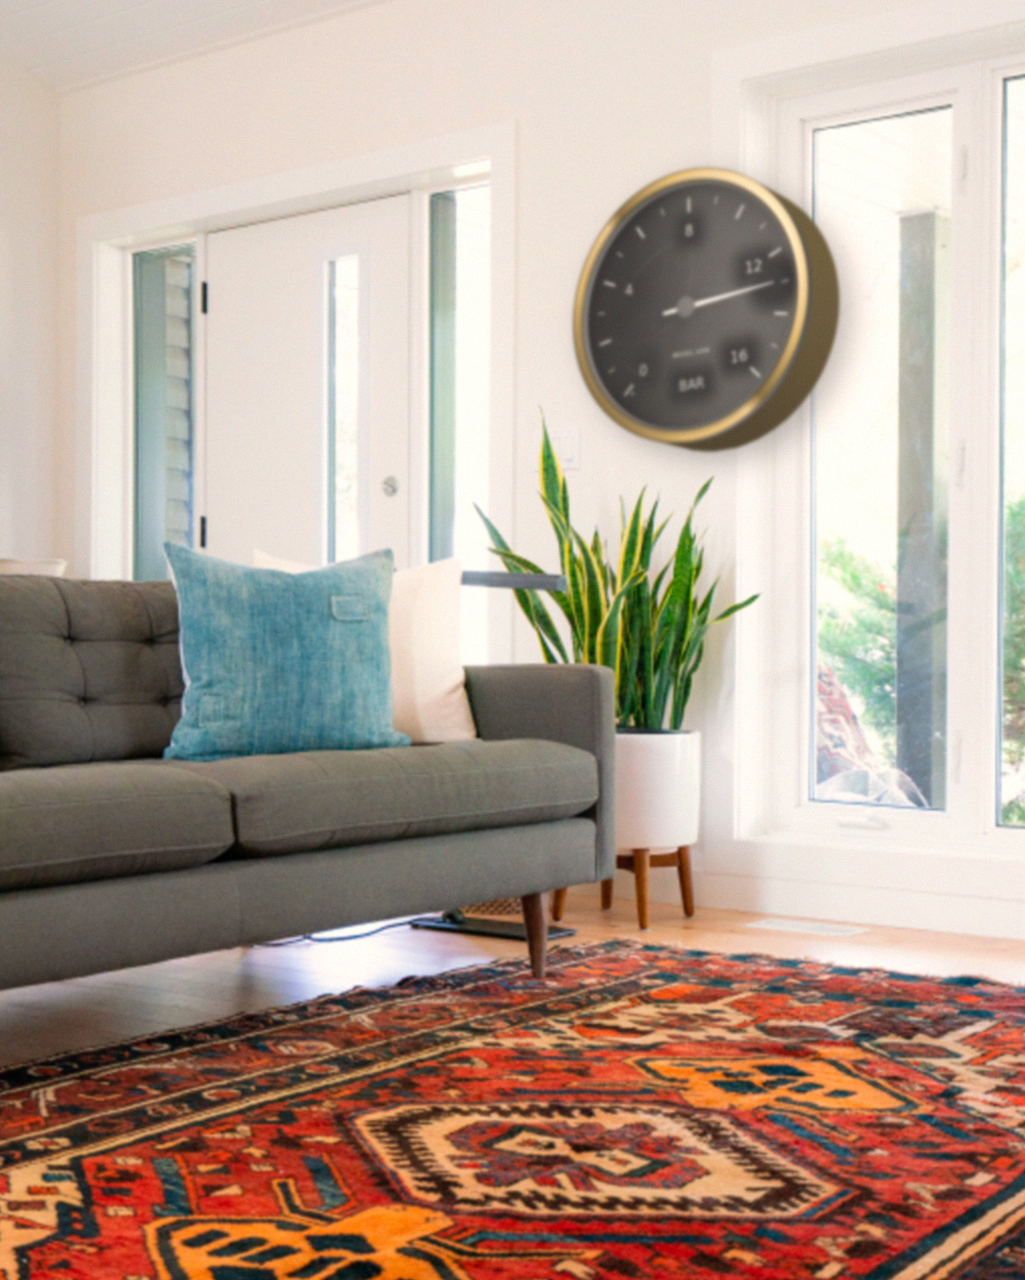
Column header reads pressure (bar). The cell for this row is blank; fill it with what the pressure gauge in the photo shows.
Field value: 13 bar
